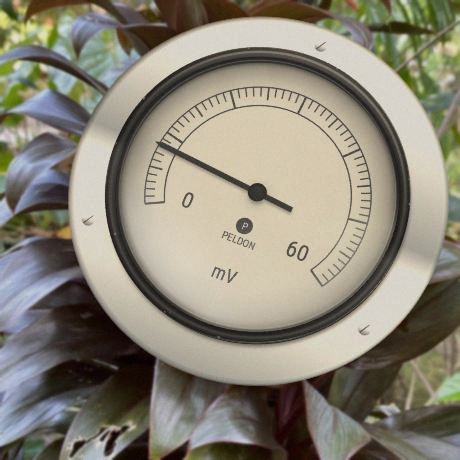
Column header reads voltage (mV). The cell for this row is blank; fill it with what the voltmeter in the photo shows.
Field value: 8 mV
